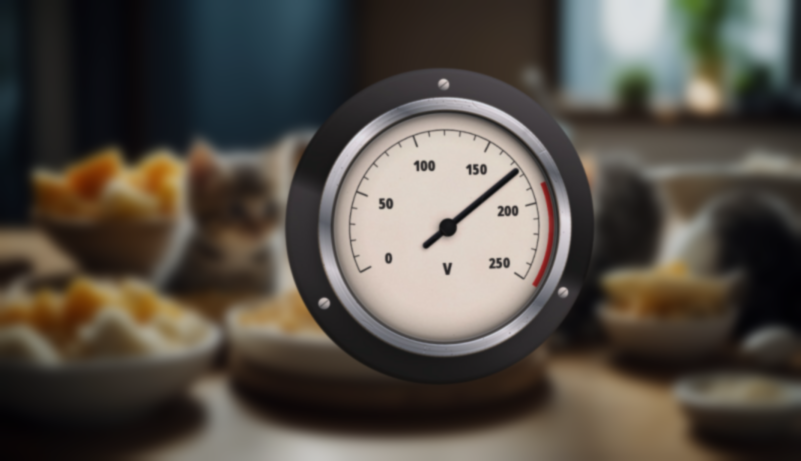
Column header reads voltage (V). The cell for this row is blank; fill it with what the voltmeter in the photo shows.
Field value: 175 V
